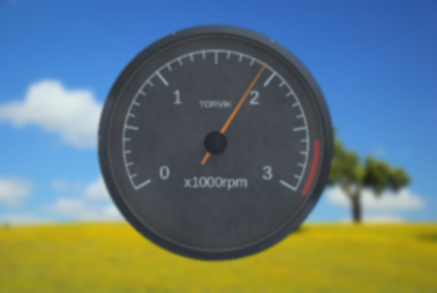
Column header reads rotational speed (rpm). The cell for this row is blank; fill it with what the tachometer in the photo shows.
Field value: 1900 rpm
